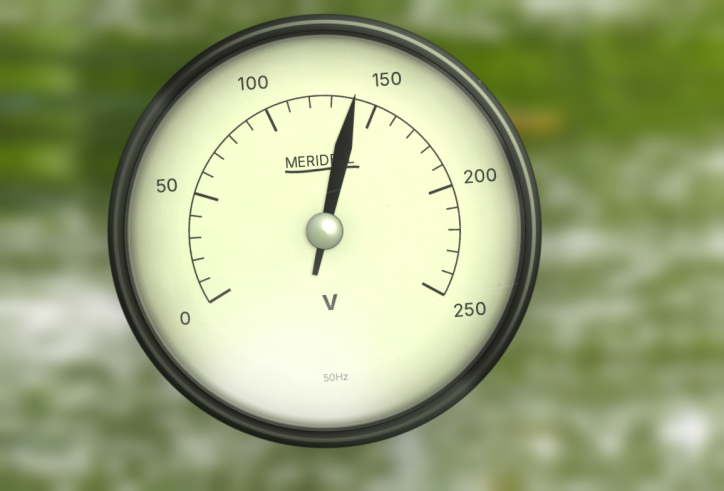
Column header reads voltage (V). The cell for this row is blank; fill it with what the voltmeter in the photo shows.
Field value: 140 V
